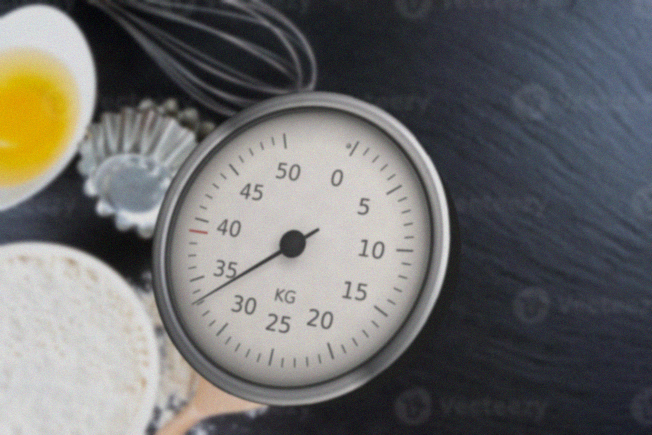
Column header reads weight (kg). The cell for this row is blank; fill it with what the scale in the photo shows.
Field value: 33 kg
